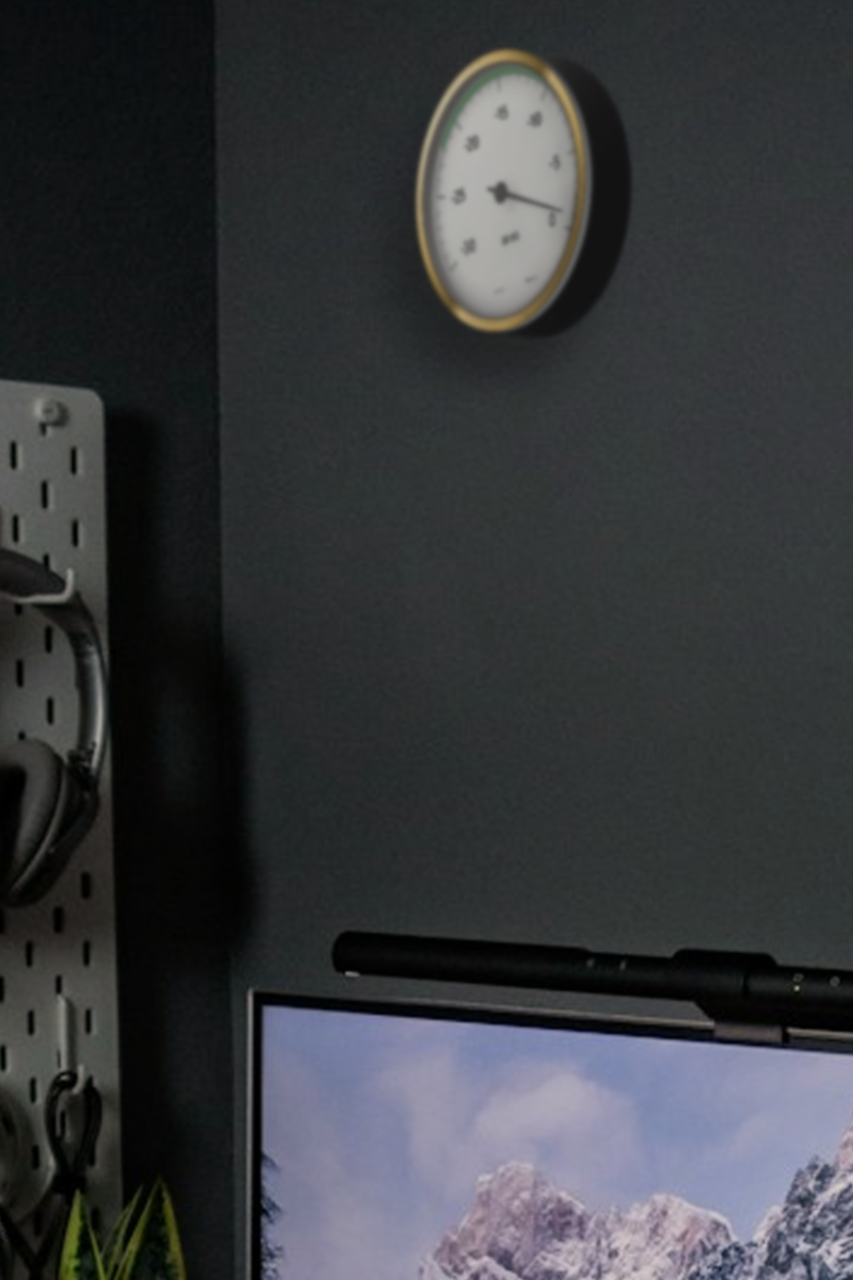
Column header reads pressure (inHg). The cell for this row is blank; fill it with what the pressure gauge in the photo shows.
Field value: -1 inHg
